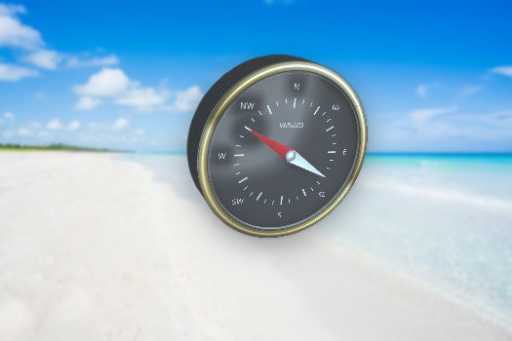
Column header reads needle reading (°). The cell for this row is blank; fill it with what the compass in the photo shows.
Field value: 300 °
